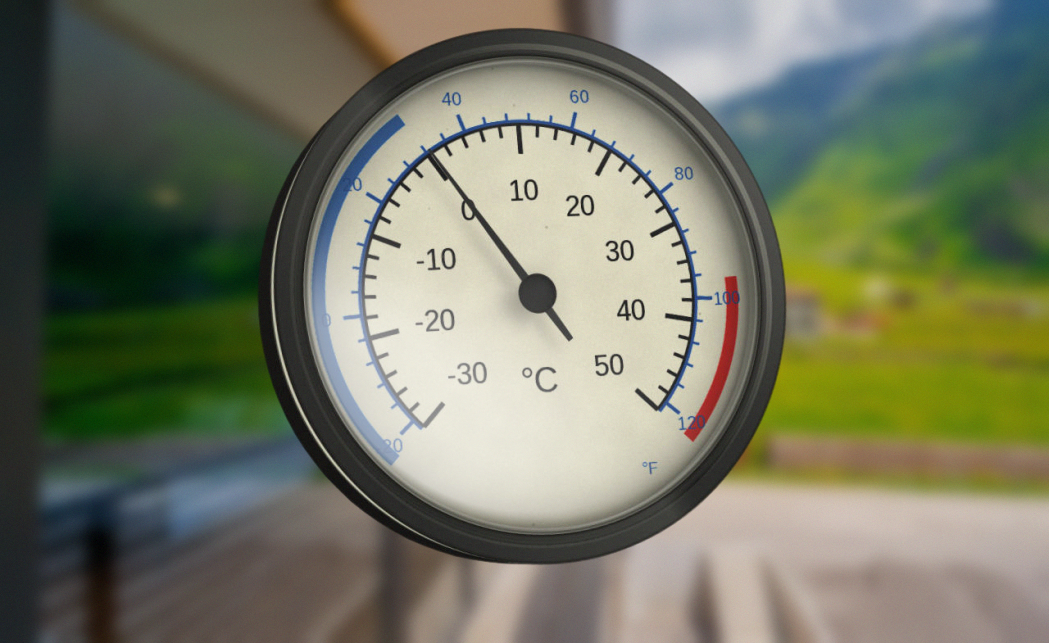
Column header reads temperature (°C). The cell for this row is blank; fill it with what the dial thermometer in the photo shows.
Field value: 0 °C
